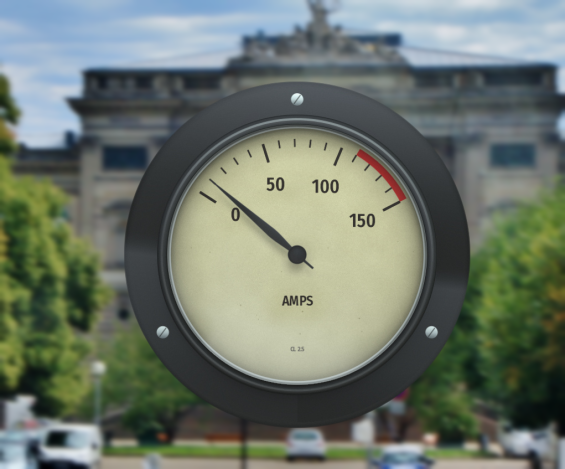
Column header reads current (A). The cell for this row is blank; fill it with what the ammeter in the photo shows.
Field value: 10 A
